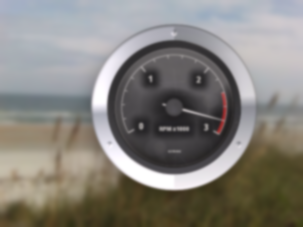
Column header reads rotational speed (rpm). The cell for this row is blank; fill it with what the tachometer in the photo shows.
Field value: 2800 rpm
